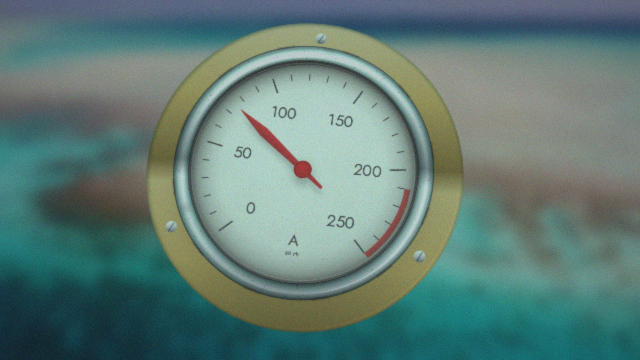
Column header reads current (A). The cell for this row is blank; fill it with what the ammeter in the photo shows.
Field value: 75 A
